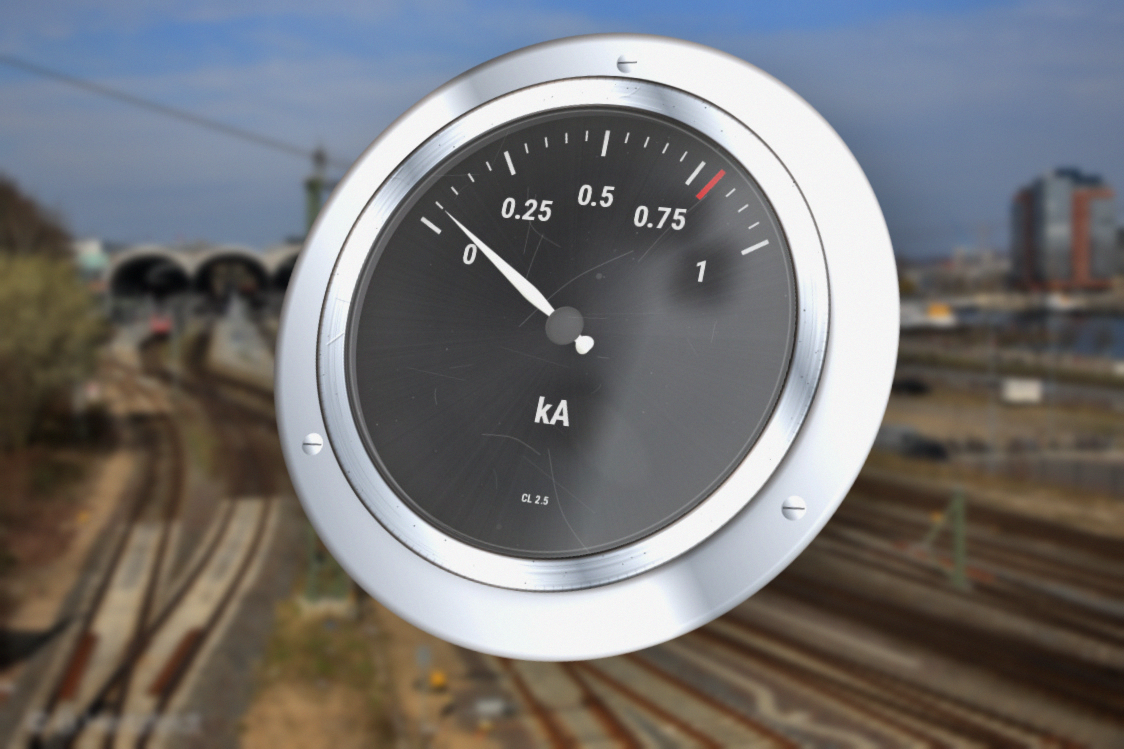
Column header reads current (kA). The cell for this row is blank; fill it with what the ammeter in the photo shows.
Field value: 0.05 kA
